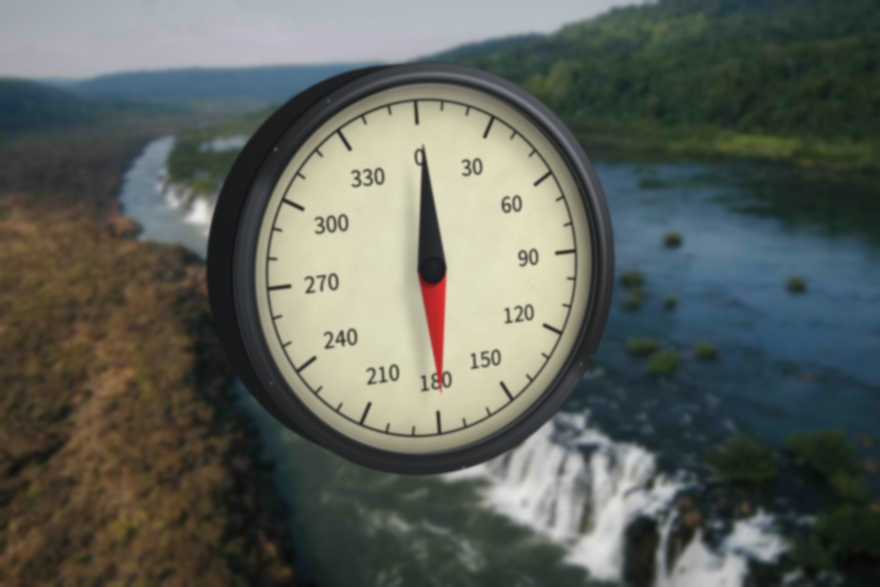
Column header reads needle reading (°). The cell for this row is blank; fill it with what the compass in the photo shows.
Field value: 180 °
